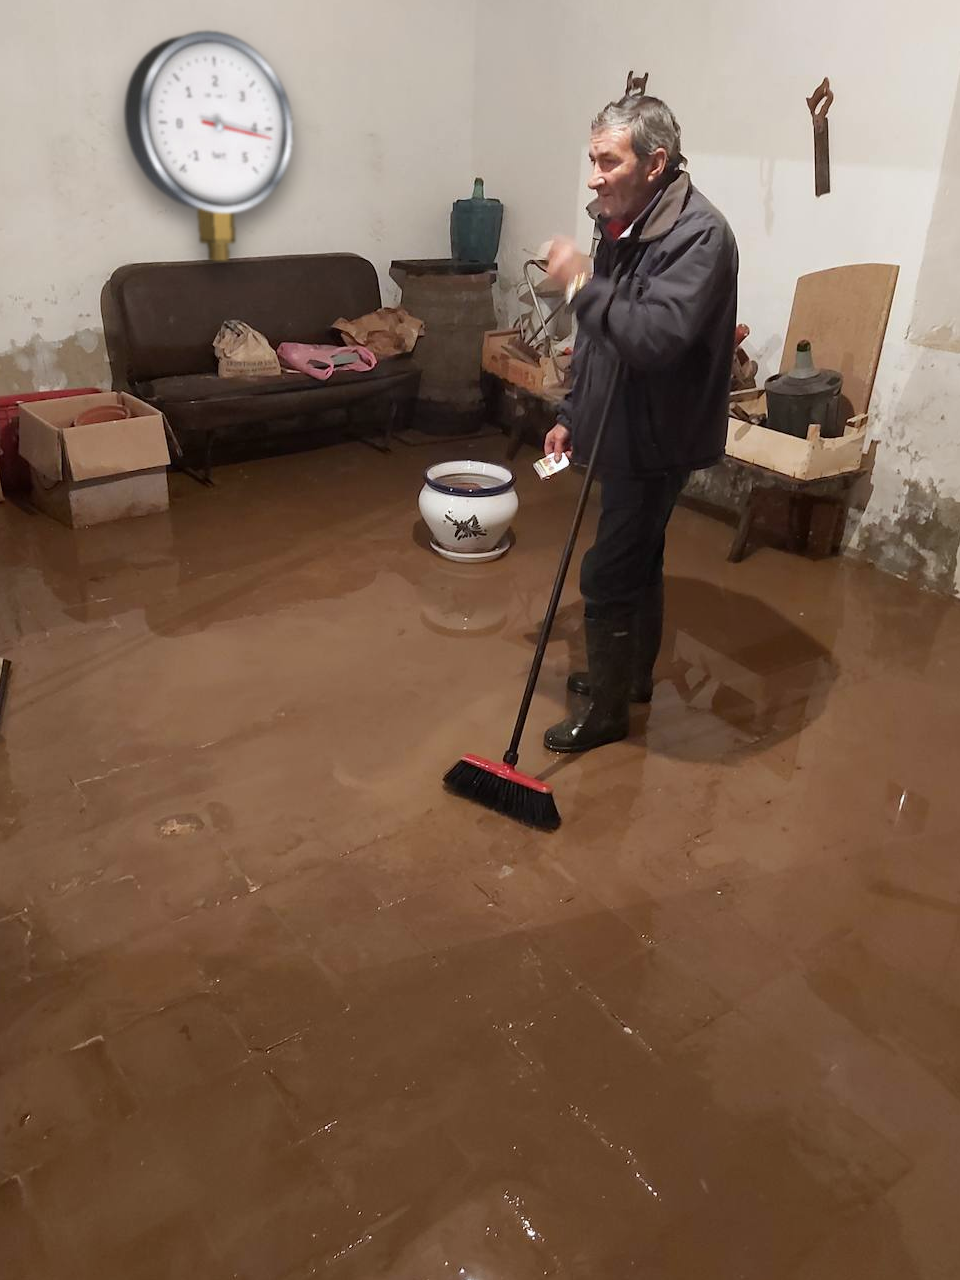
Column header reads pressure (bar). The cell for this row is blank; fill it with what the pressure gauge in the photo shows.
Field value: 4.2 bar
